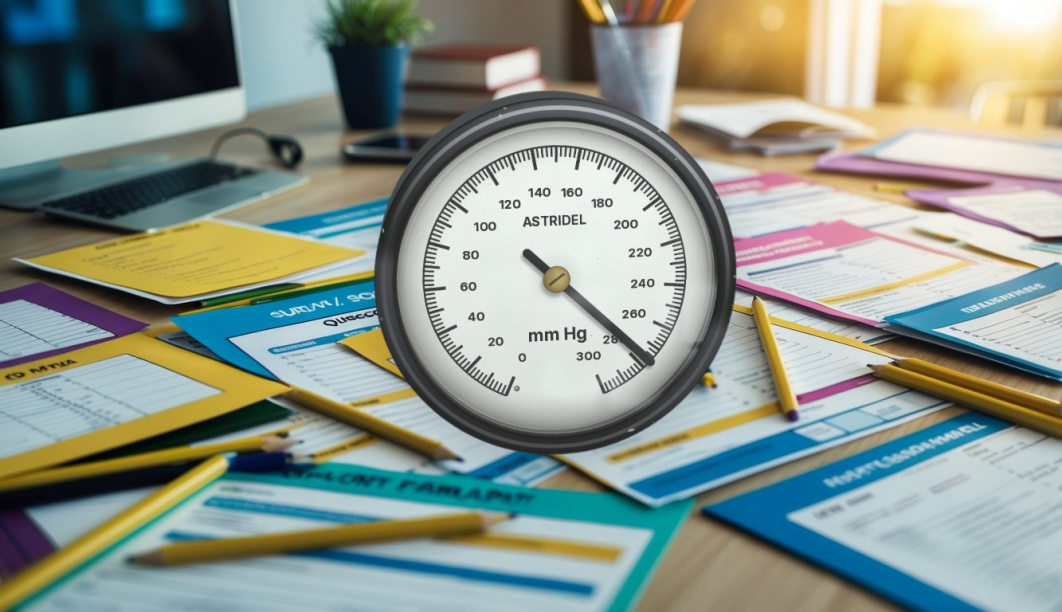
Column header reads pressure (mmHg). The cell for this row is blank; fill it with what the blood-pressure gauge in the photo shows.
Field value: 276 mmHg
